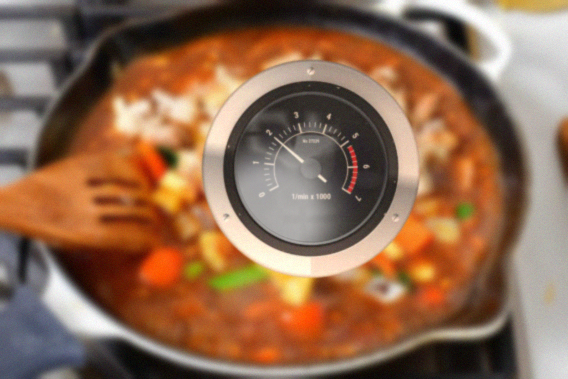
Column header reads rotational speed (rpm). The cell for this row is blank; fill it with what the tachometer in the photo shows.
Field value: 2000 rpm
